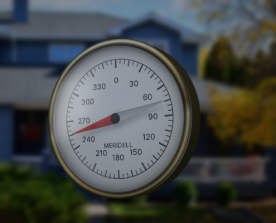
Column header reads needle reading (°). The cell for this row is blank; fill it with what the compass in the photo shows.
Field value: 255 °
